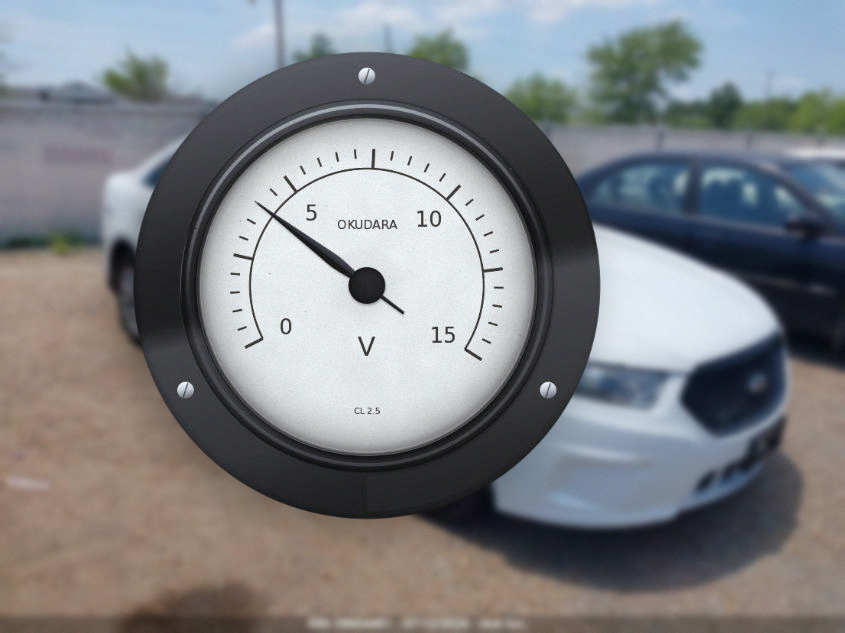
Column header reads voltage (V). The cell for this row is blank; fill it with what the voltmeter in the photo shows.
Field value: 4 V
